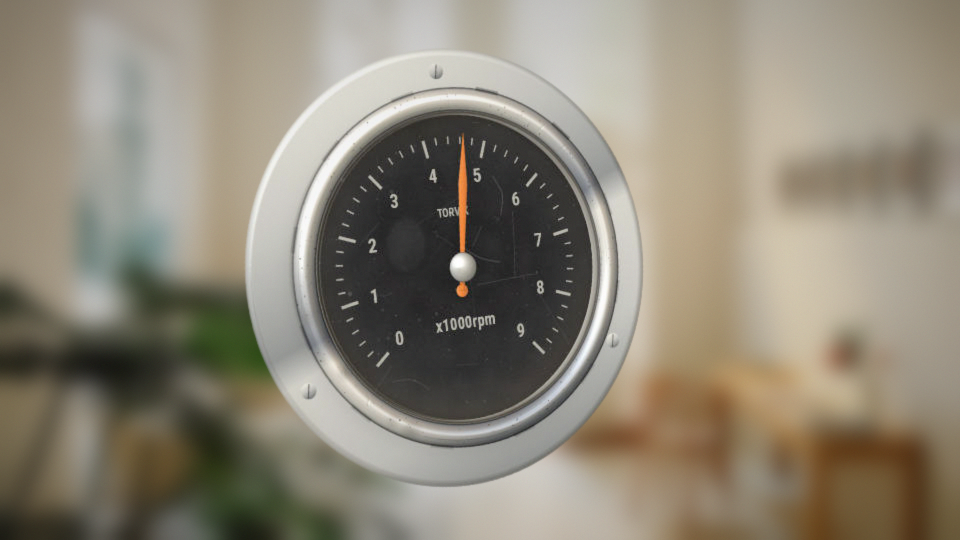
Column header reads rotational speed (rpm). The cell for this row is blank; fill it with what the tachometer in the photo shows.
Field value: 4600 rpm
